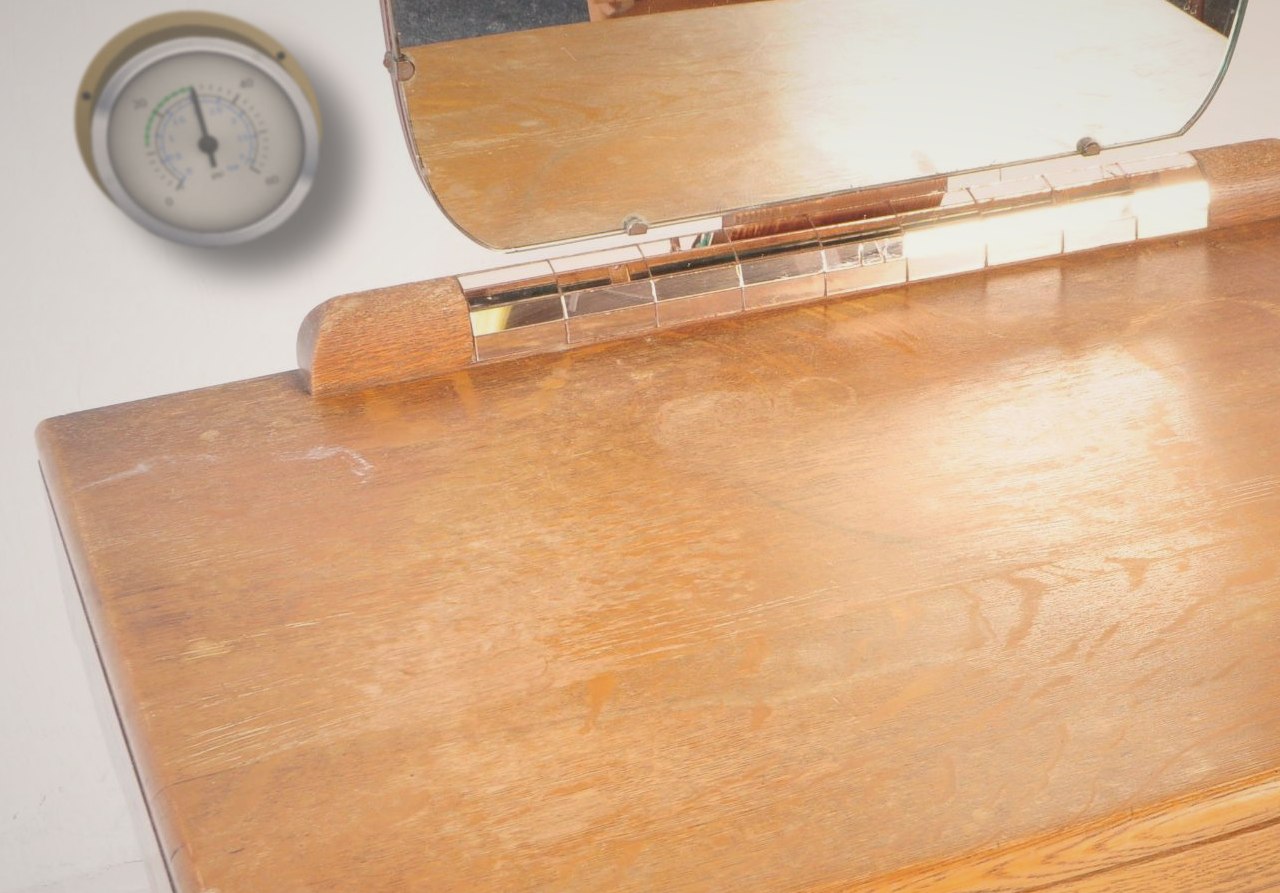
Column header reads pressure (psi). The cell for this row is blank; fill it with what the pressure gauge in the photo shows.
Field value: 30 psi
